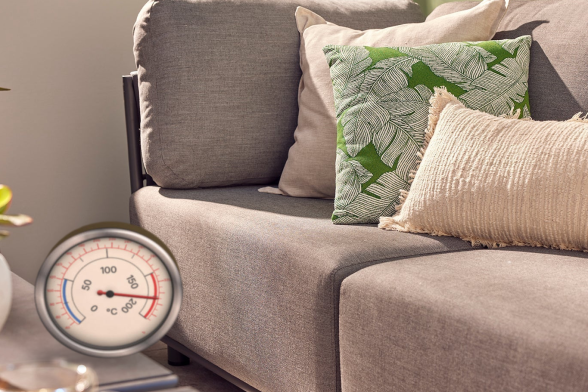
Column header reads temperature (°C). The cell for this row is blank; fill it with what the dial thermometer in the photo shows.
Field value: 175 °C
